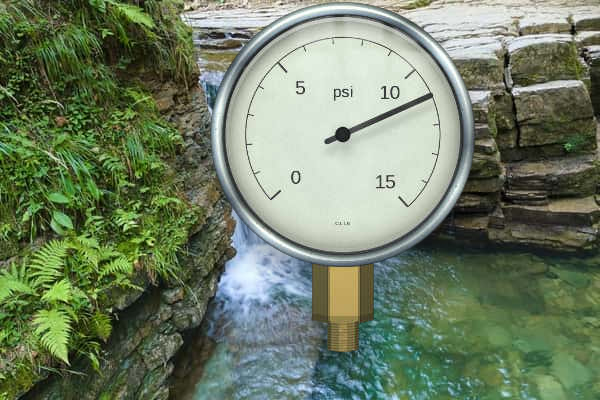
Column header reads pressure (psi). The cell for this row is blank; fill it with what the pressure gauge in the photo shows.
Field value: 11 psi
